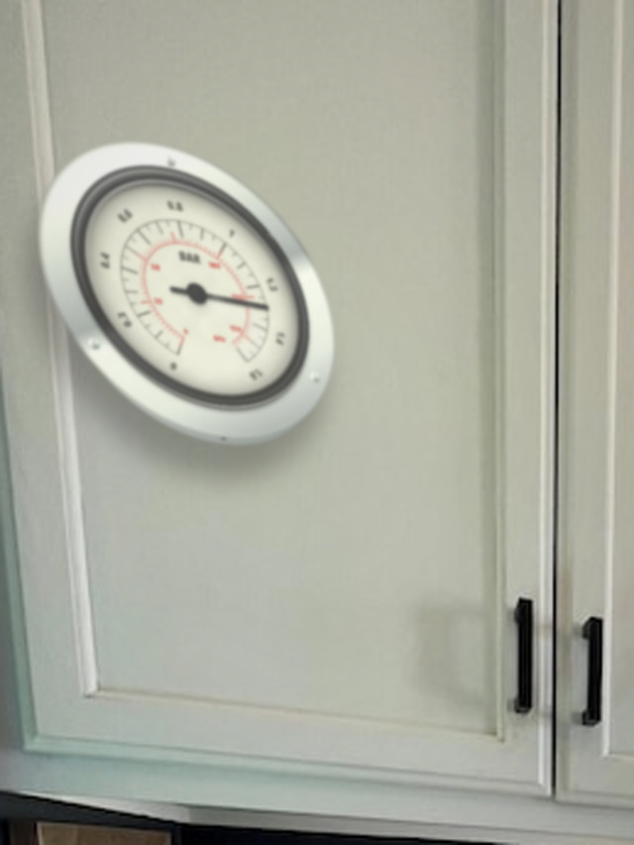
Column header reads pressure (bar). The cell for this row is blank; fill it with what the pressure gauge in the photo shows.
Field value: 1.3 bar
